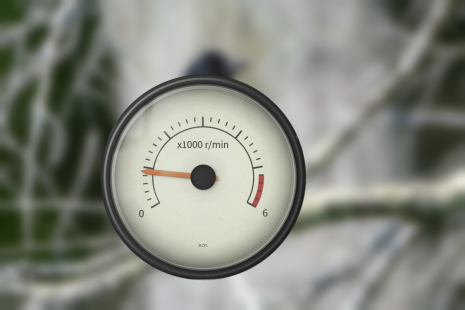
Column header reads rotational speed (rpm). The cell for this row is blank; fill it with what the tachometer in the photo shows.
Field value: 900 rpm
